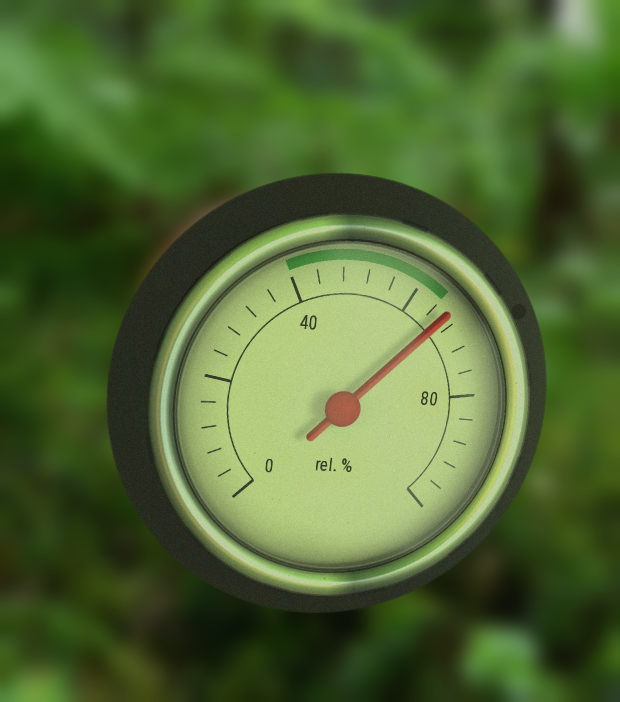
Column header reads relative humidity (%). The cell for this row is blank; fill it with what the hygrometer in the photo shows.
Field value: 66 %
